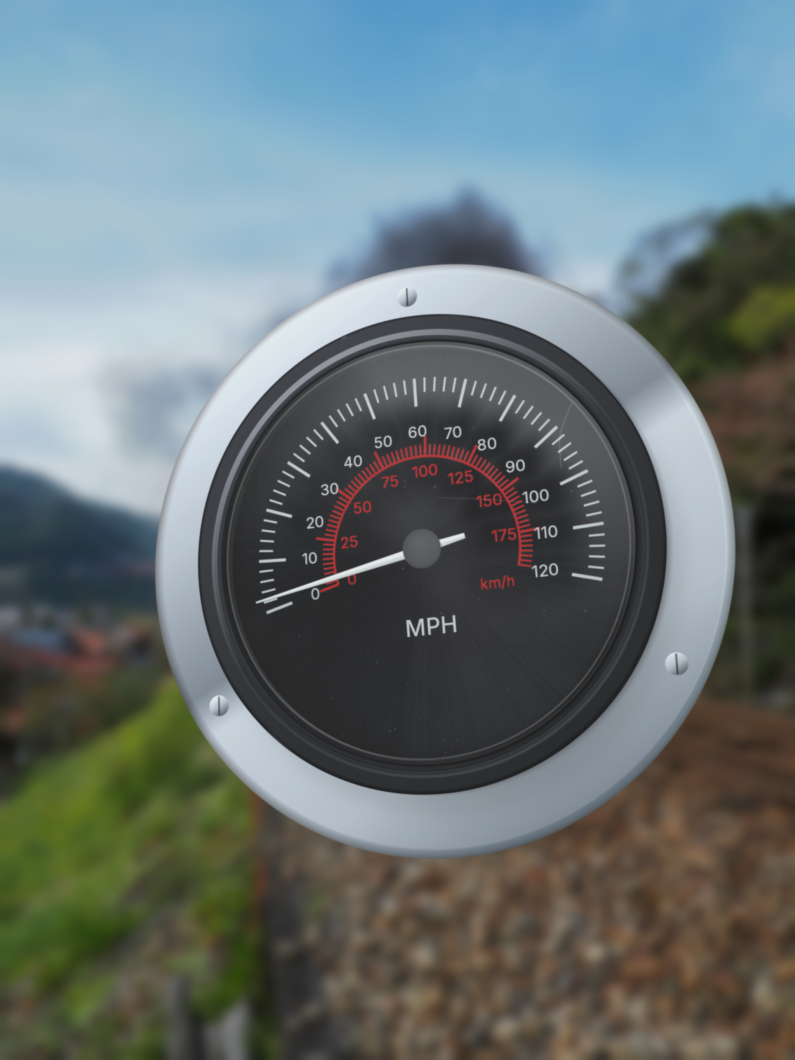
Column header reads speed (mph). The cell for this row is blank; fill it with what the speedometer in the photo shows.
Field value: 2 mph
